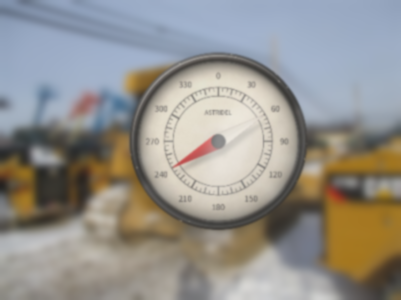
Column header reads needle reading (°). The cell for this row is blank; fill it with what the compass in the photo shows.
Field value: 240 °
